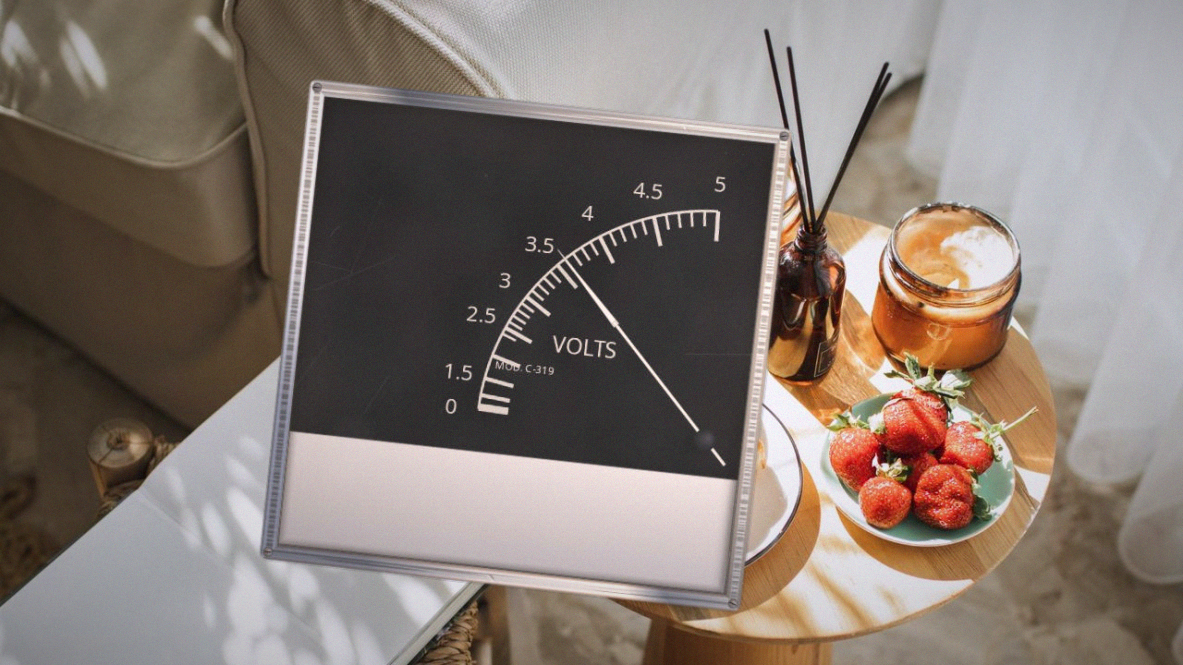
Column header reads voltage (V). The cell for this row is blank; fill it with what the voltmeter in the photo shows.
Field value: 3.6 V
